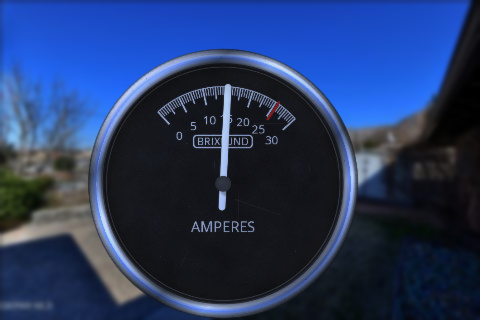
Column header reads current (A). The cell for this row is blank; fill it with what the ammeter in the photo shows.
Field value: 15 A
